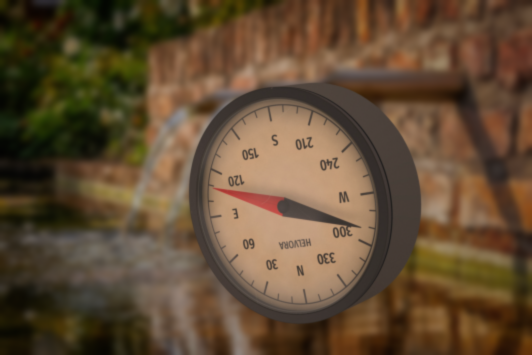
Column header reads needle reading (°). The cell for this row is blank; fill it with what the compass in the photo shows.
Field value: 110 °
